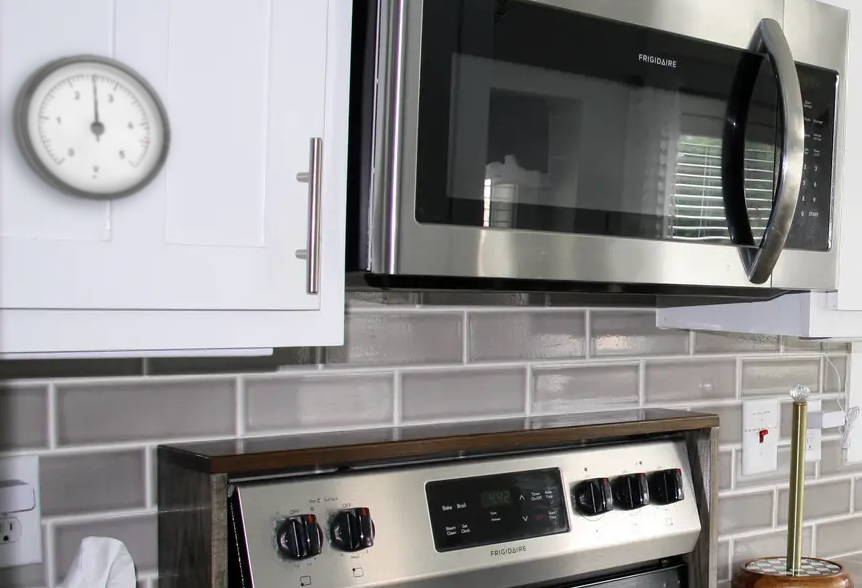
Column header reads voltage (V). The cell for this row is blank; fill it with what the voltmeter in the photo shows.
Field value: 2.5 V
